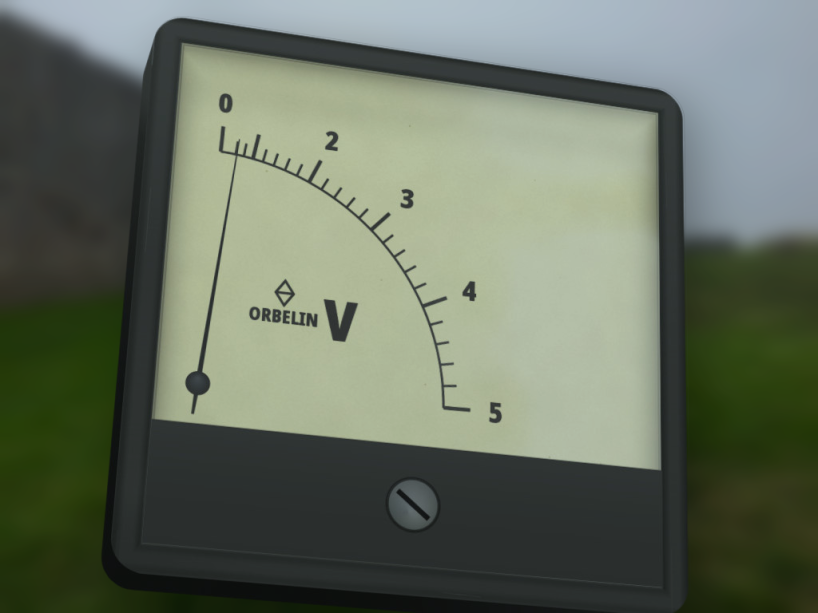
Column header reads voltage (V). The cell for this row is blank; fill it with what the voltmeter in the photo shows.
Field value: 0.6 V
